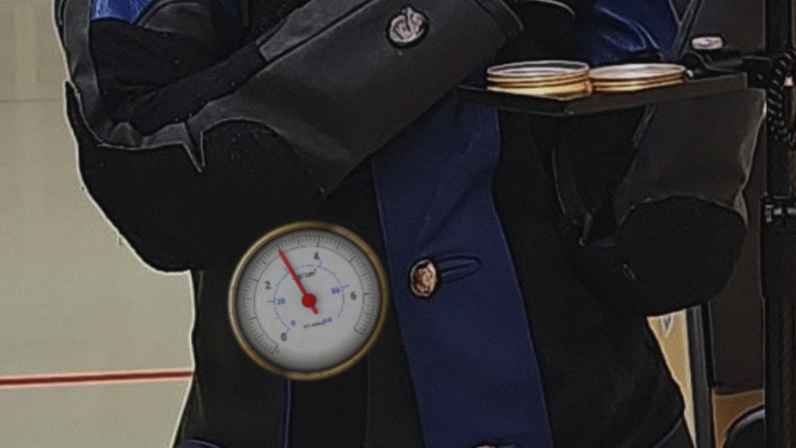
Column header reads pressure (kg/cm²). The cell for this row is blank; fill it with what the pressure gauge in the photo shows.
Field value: 3 kg/cm²
